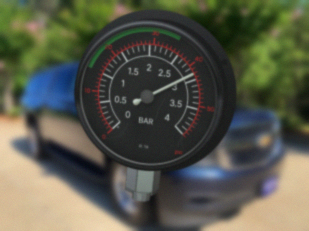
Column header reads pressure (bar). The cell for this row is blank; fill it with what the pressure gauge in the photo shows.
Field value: 2.9 bar
